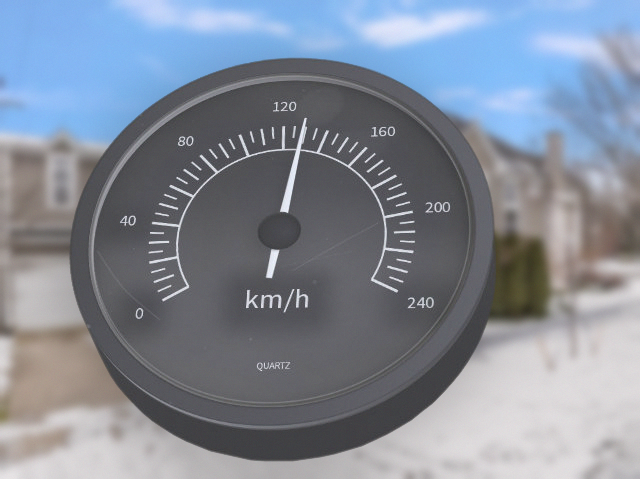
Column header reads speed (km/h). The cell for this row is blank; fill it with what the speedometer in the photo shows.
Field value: 130 km/h
